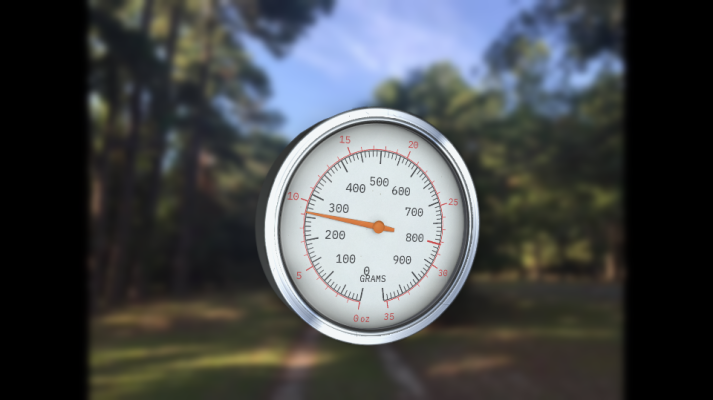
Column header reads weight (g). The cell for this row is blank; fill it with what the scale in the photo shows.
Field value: 260 g
